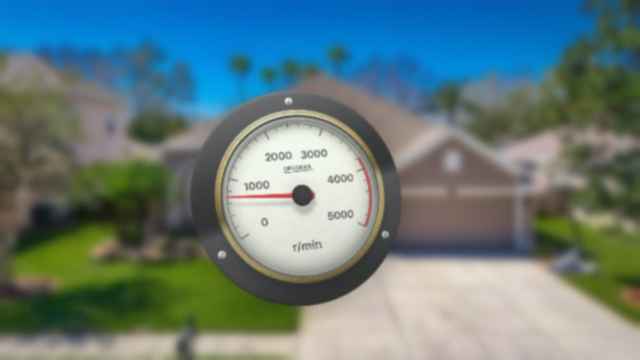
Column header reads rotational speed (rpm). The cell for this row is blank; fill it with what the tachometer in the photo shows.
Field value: 700 rpm
